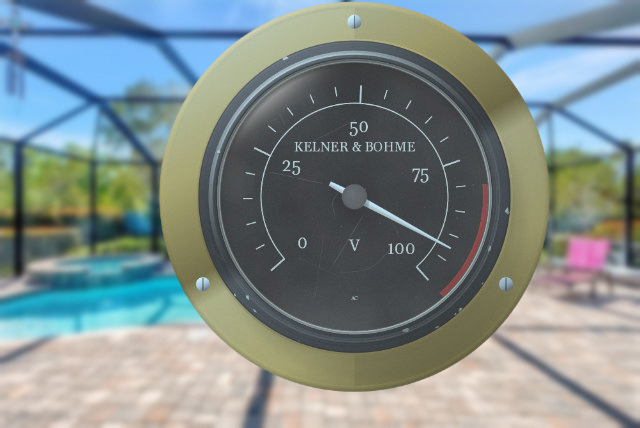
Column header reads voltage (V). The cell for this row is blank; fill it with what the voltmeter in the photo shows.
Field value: 92.5 V
